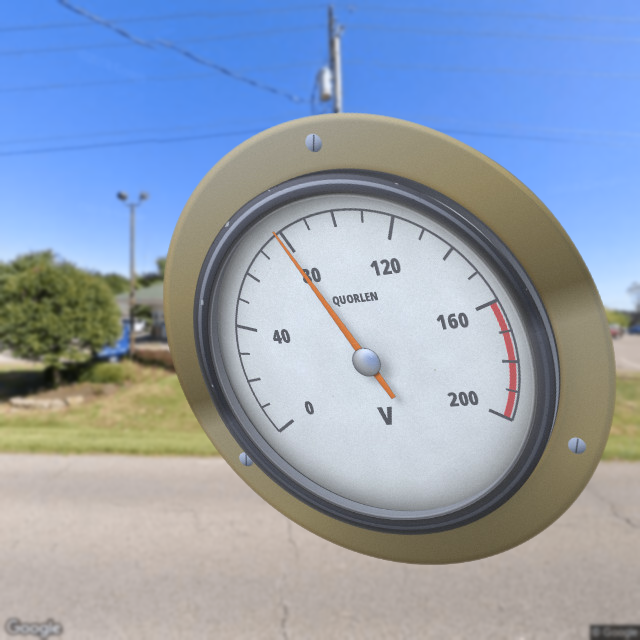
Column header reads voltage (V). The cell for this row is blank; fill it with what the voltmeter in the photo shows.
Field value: 80 V
